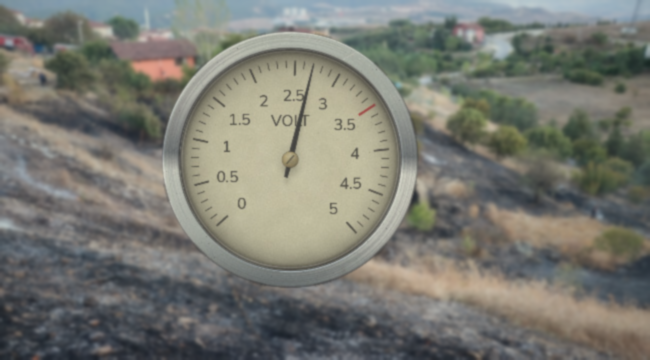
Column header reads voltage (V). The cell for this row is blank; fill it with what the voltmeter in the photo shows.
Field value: 2.7 V
